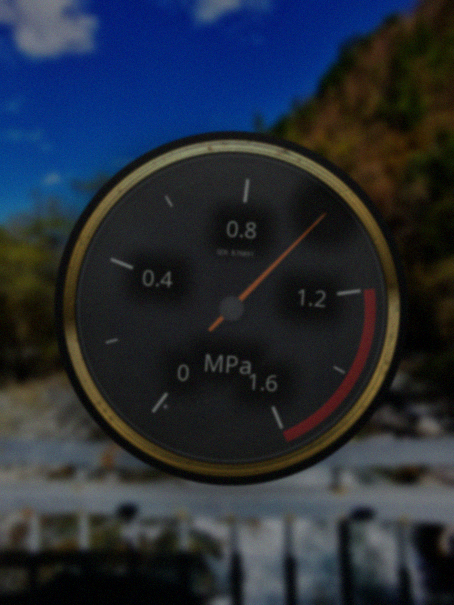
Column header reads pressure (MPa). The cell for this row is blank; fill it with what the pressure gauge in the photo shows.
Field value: 1 MPa
